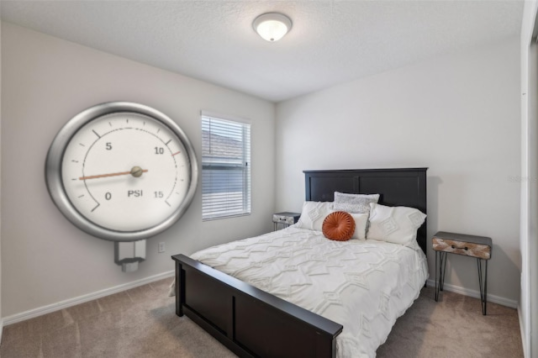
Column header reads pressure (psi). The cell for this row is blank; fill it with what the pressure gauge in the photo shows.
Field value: 2 psi
